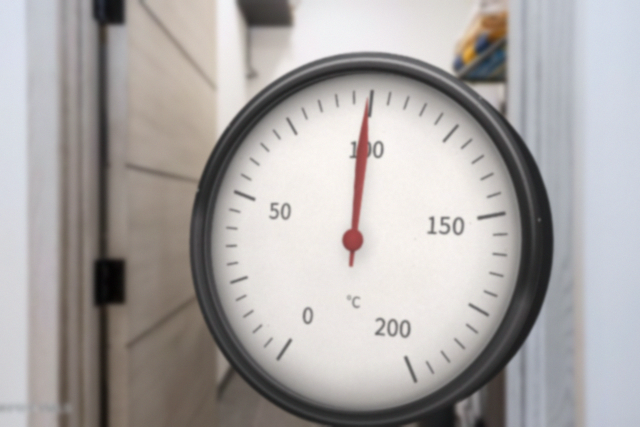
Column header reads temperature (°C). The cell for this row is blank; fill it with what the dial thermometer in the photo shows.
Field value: 100 °C
